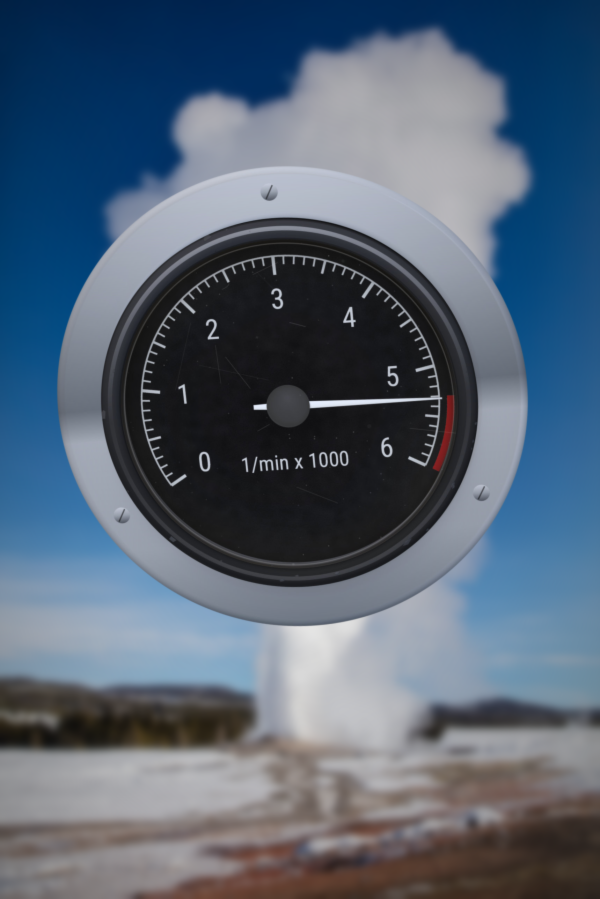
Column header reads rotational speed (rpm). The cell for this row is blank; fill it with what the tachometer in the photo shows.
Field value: 5300 rpm
